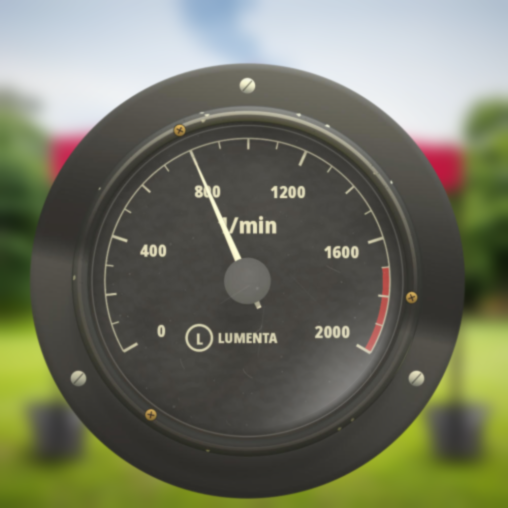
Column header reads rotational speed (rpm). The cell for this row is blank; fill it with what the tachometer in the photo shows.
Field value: 800 rpm
